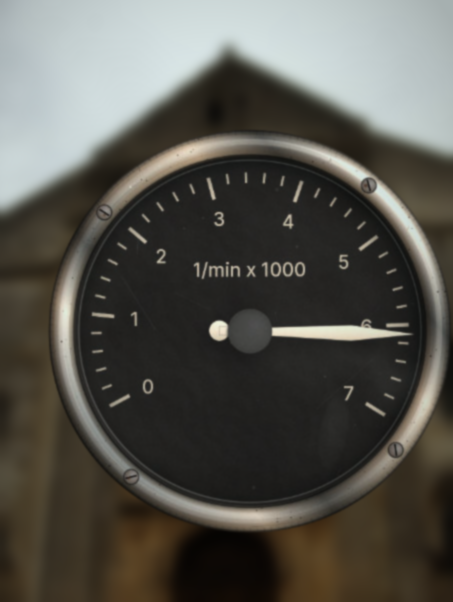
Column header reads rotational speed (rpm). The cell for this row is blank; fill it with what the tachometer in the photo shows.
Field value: 6100 rpm
